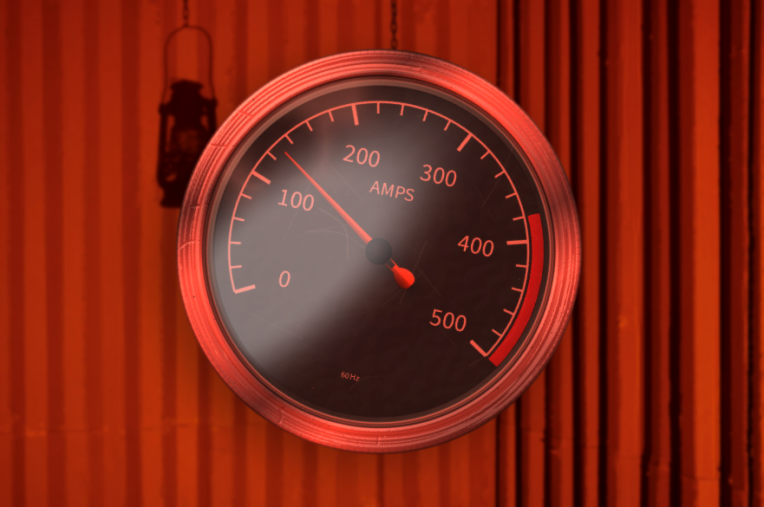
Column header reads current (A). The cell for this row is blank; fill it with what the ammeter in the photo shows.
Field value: 130 A
